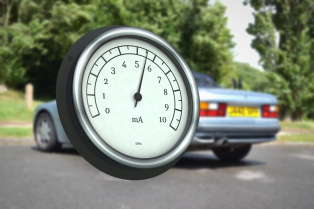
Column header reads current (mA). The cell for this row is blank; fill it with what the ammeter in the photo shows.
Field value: 5.5 mA
